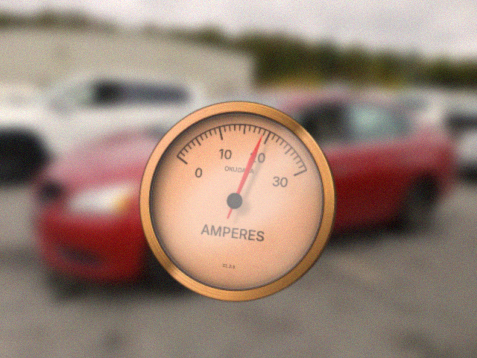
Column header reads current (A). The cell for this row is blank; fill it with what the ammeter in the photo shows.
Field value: 19 A
